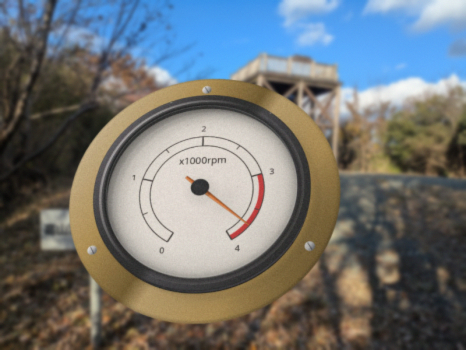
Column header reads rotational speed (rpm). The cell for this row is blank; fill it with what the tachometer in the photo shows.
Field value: 3750 rpm
